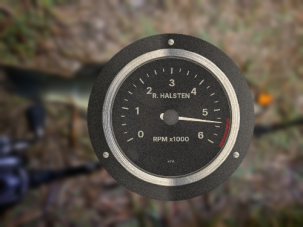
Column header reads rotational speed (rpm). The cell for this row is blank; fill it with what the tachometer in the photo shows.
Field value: 5375 rpm
